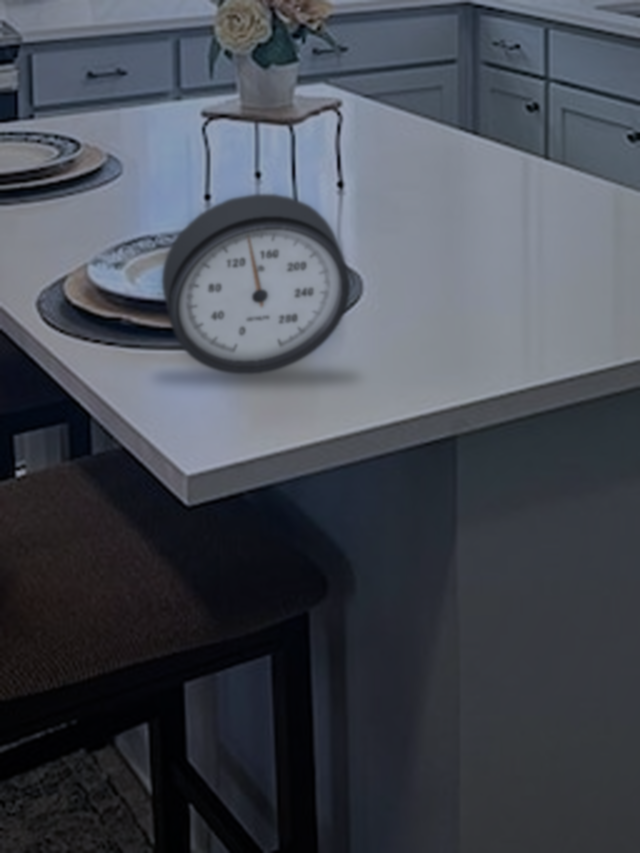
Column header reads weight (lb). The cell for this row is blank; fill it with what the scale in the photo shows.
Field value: 140 lb
